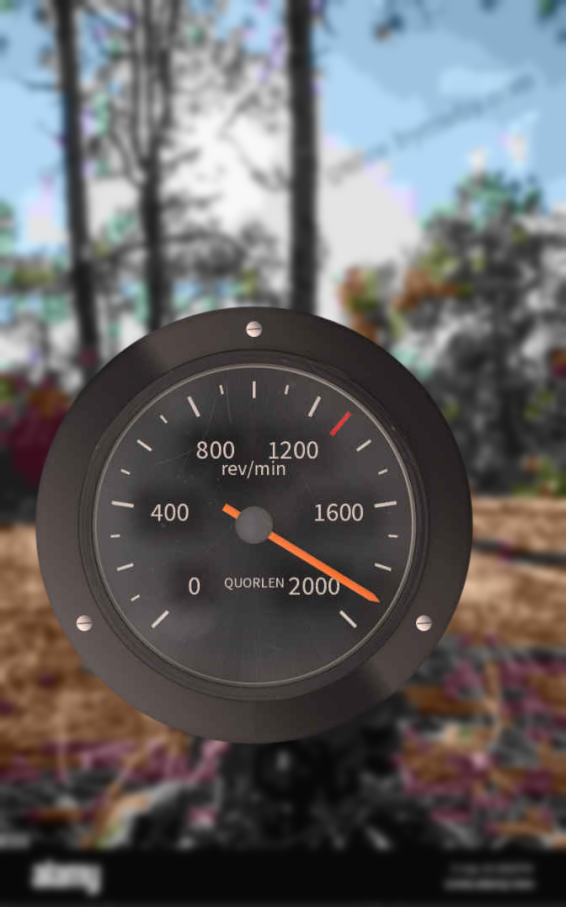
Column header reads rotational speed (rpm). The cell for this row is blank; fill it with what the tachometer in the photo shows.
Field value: 1900 rpm
